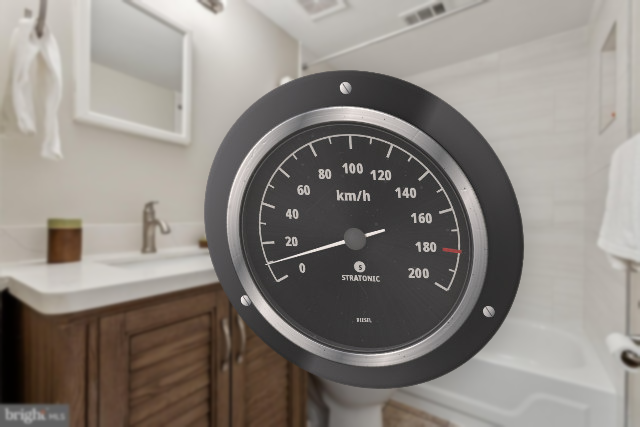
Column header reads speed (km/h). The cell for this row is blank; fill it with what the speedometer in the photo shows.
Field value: 10 km/h
